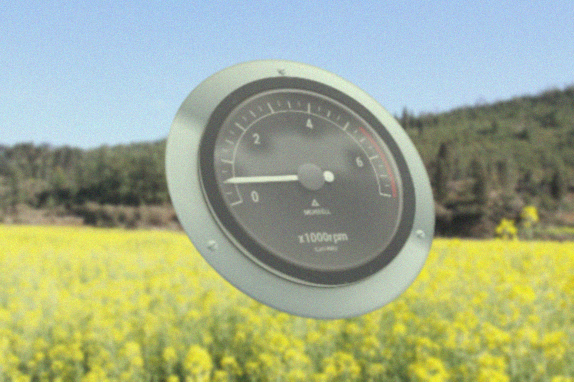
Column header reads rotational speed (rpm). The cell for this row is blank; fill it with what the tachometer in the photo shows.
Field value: 500 rpm
